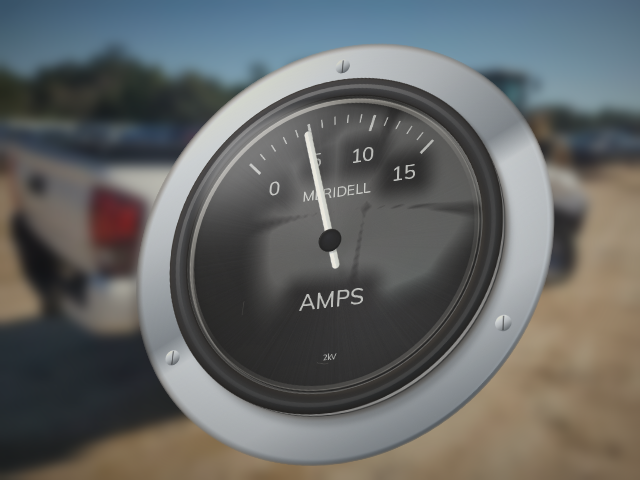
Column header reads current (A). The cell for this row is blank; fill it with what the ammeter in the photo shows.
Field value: 5 A
